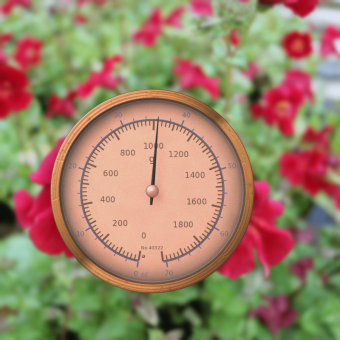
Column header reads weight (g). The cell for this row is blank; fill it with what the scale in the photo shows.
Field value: 1020 g
